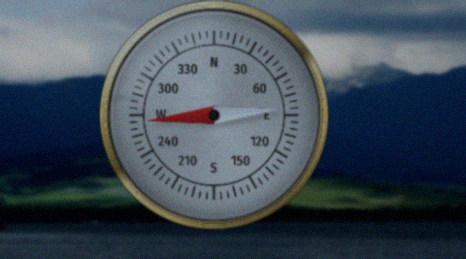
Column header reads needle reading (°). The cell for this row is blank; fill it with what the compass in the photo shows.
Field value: 265 °
